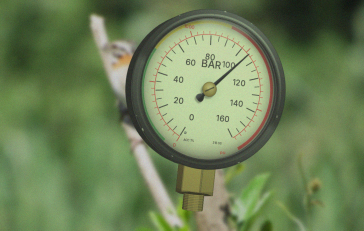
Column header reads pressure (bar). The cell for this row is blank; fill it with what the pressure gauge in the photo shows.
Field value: 105 bar
